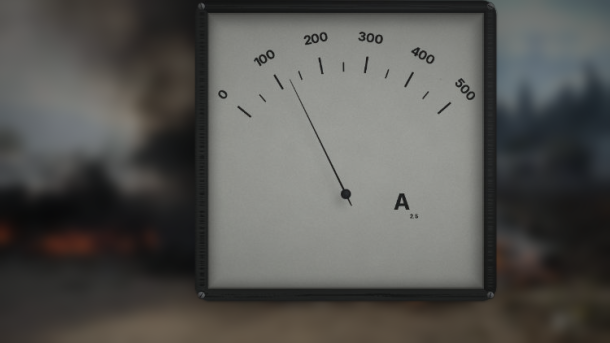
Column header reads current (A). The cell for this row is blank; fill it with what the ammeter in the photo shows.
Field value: 125 A
